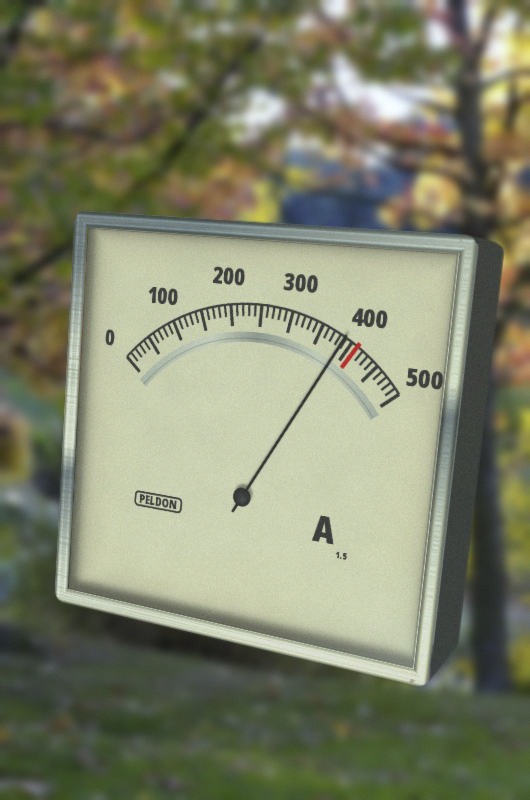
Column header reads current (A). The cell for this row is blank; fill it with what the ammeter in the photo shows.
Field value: 390 A
